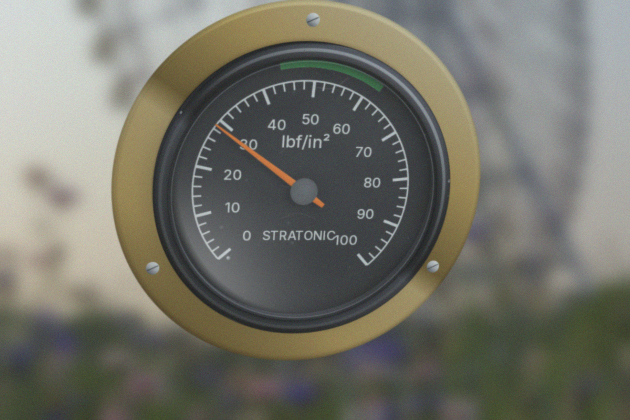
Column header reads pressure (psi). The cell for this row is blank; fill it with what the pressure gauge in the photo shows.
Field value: 29 psi
